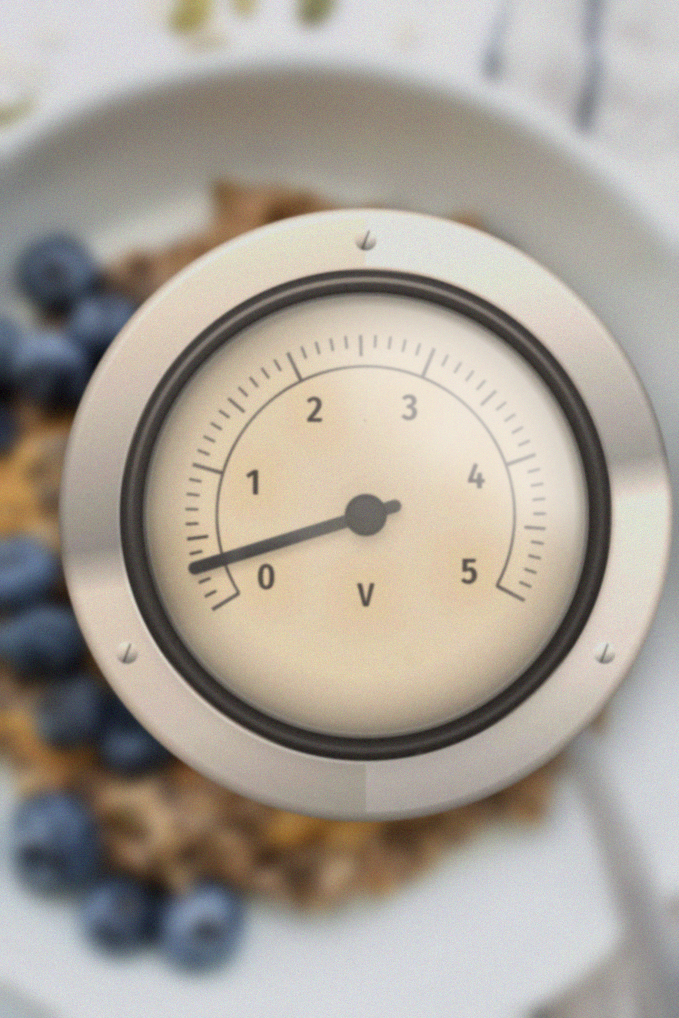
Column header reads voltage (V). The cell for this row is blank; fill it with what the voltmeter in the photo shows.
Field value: 0.3 V
